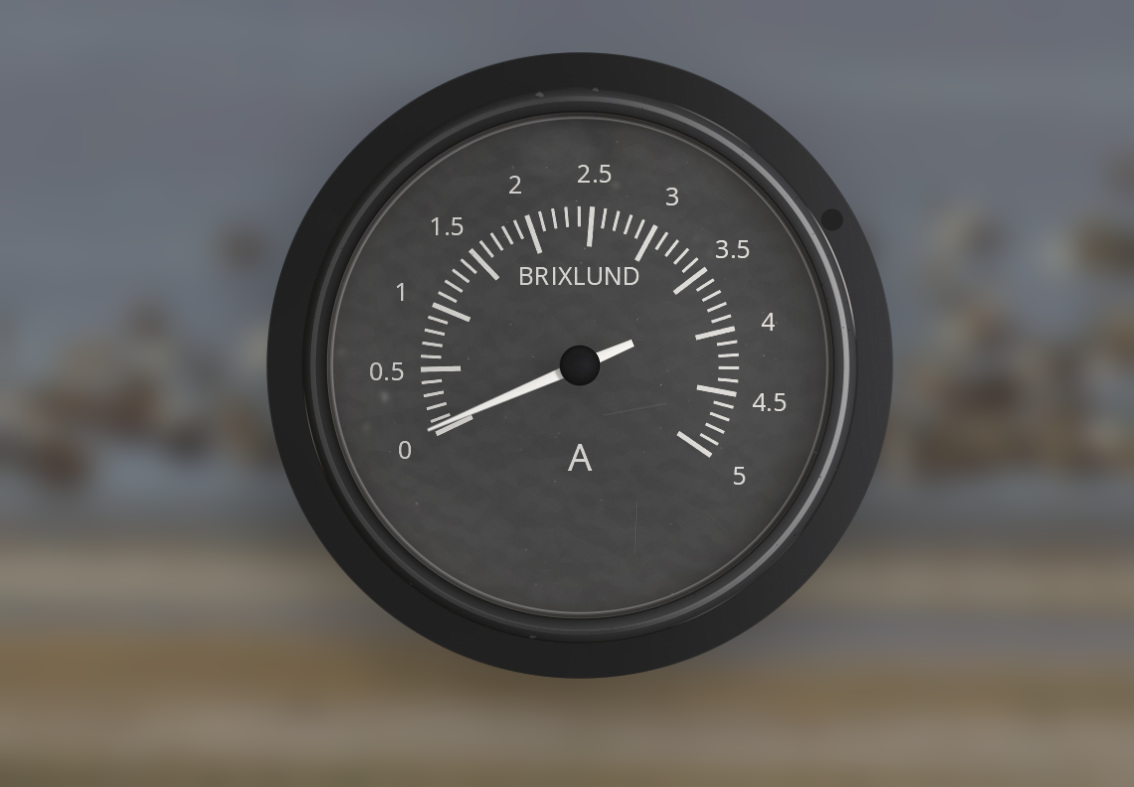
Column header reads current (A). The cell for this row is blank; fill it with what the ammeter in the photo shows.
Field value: 0.05 A
